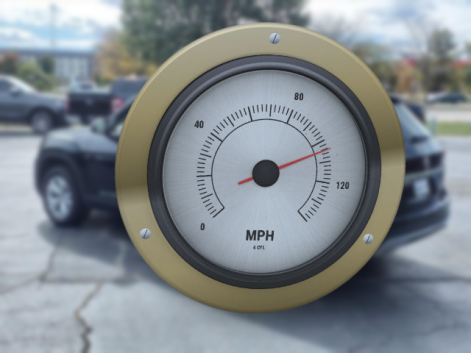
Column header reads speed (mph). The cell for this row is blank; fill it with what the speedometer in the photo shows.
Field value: 104 mph
